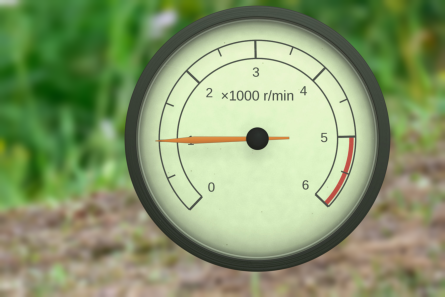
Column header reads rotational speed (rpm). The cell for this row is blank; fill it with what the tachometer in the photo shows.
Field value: 1000 rpm
